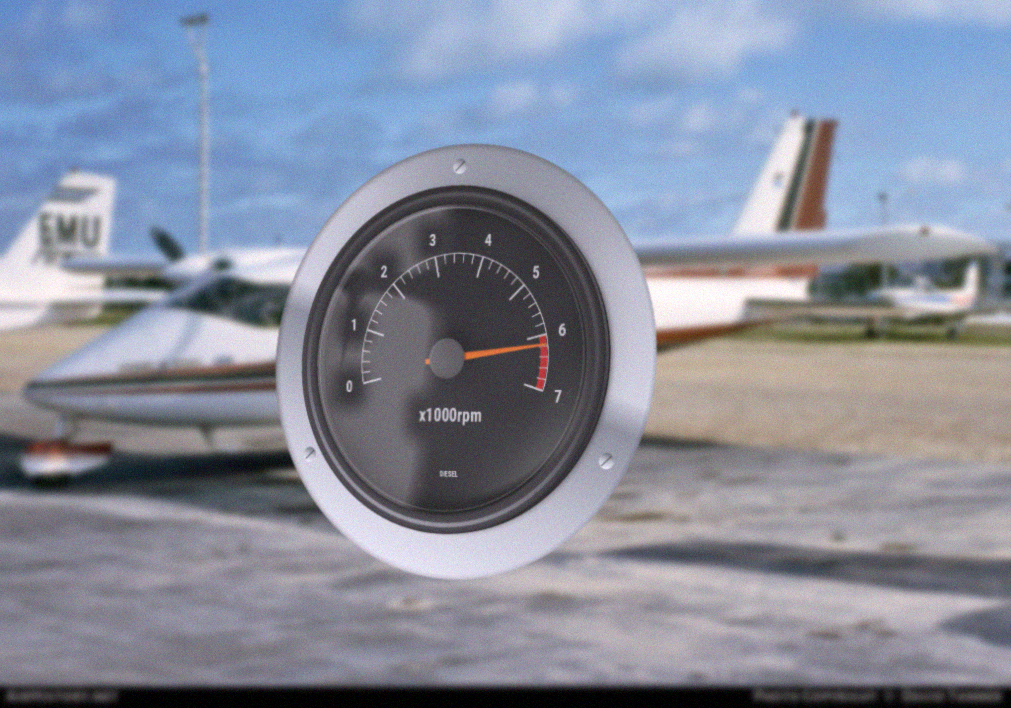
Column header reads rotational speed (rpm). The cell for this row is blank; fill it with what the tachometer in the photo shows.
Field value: 6200 rpm
